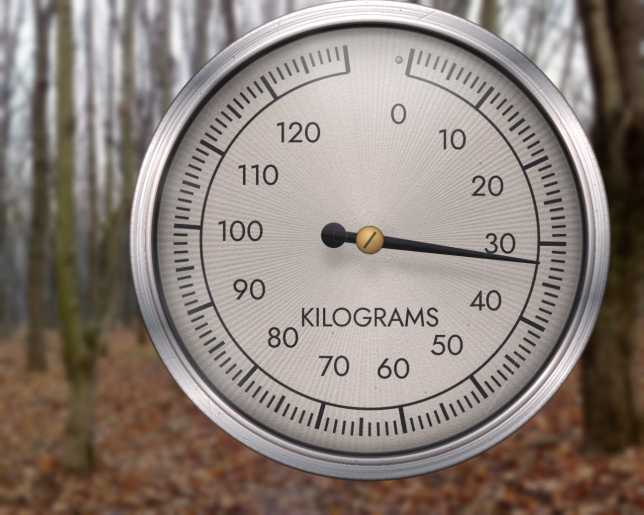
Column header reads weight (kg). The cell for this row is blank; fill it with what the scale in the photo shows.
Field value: 32.5 kg
